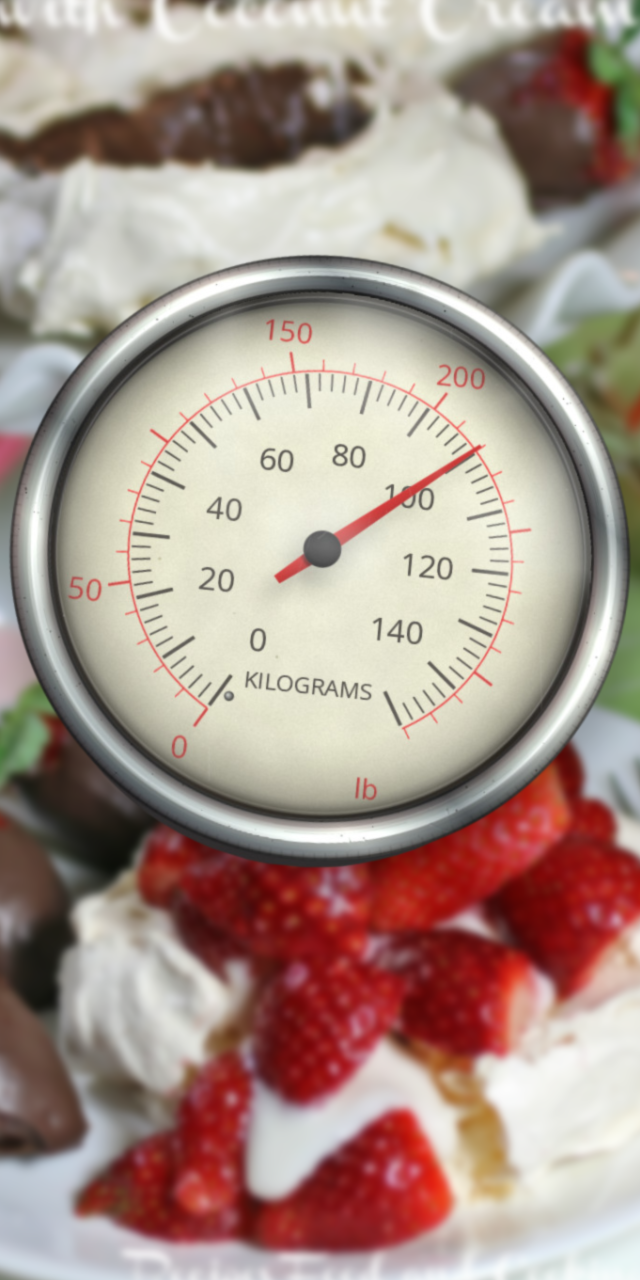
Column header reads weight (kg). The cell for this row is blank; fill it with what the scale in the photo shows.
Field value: 100 kg
